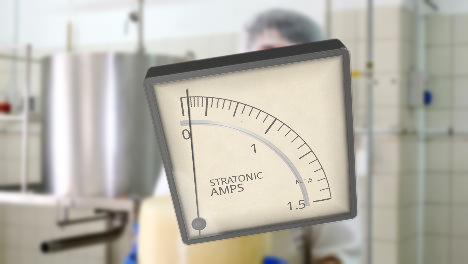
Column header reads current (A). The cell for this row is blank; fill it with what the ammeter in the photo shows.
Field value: 0.25 A
